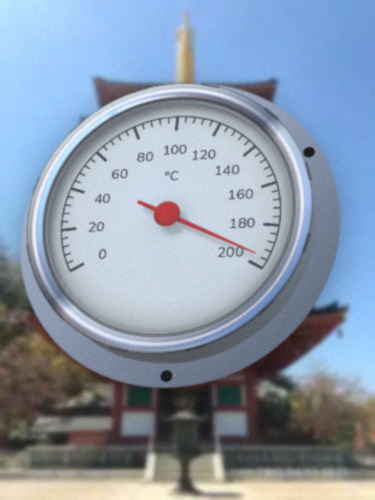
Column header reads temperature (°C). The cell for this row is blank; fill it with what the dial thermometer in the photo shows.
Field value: 196 °C
